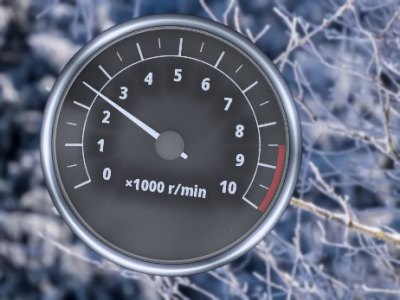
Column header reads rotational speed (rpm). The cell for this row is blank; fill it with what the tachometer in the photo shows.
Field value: 2500 rpm
